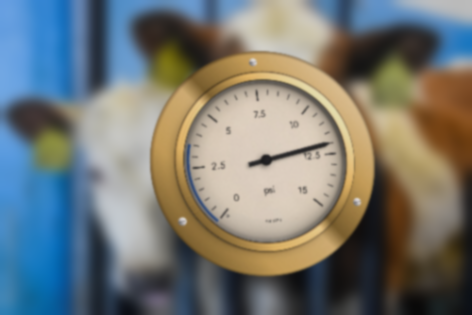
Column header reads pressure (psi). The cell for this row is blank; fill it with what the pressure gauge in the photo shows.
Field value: 12 psi
